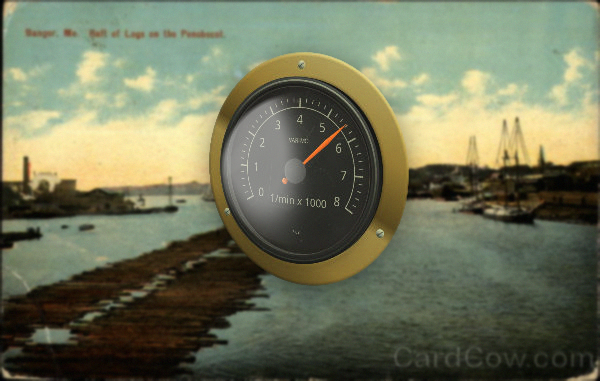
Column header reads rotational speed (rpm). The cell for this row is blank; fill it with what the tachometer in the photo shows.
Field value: 5600 rpm
